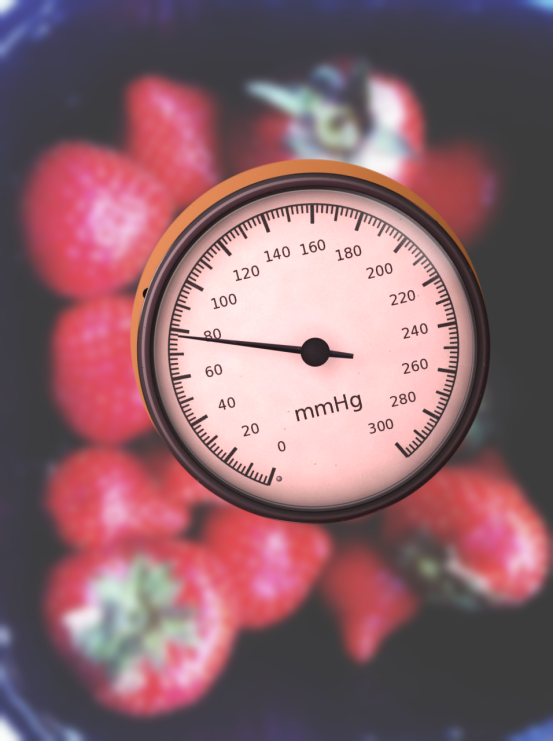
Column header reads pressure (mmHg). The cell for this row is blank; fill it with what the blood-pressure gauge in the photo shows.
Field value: 78 mmHg
